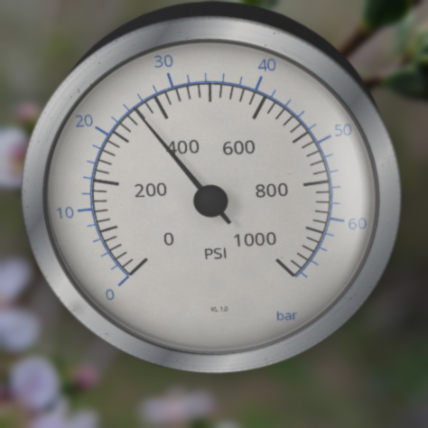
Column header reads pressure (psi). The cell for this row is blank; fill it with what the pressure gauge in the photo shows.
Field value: 360 psi
